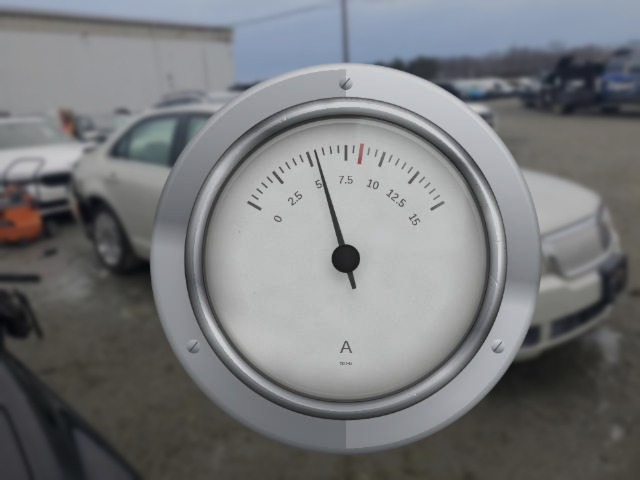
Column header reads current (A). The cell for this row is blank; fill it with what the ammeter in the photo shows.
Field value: 5.5 A
